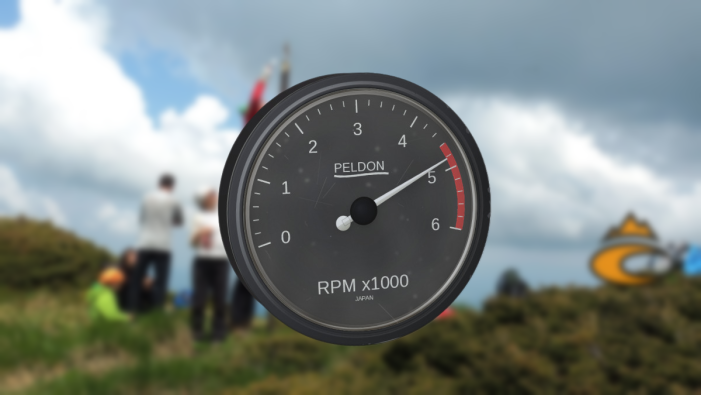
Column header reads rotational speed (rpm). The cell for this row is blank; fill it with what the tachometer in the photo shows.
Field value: 4800 rpm
